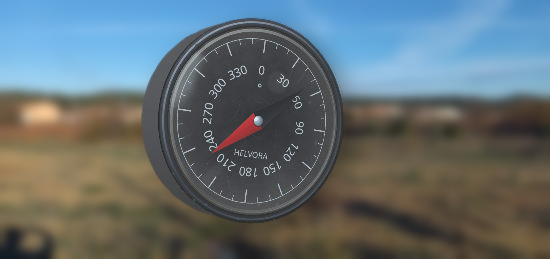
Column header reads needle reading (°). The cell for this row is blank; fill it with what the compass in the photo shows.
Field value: 230 °
